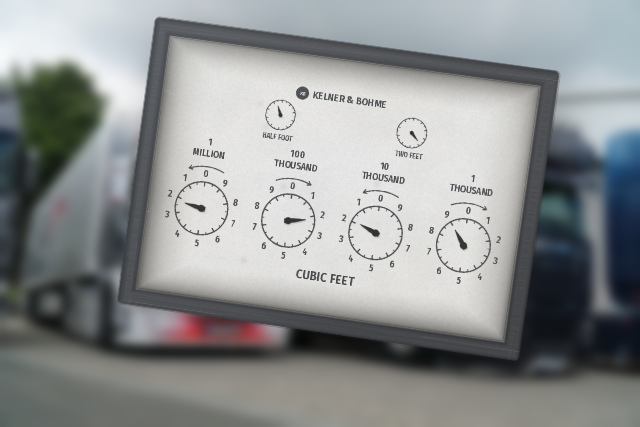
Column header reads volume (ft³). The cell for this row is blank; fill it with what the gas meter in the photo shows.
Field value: 221900 ft³
